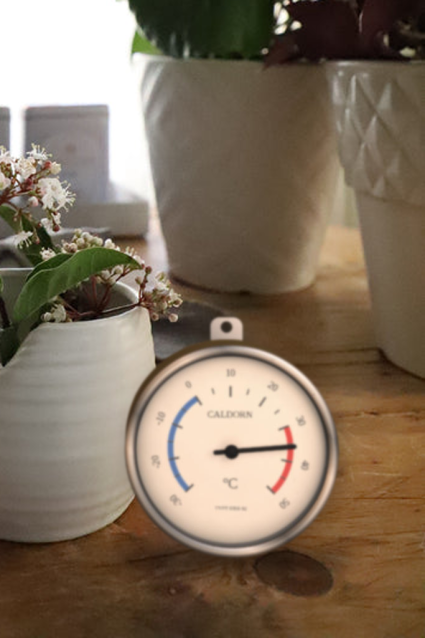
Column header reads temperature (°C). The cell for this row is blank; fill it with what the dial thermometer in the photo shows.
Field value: 35 °C
